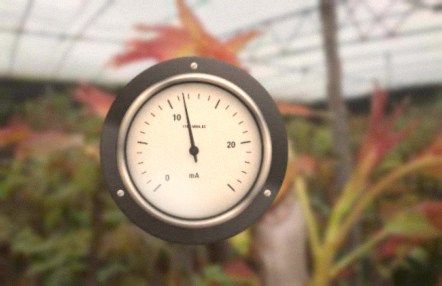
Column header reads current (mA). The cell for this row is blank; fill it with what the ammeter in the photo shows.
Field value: 11.5 mA
